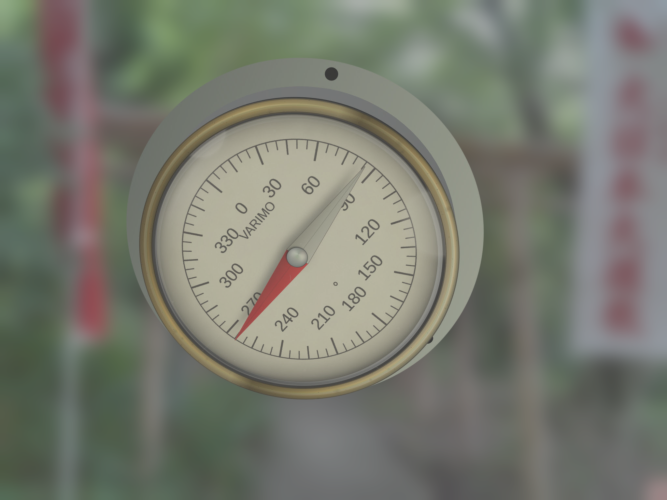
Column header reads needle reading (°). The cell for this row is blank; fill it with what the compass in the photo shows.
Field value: 265 °
